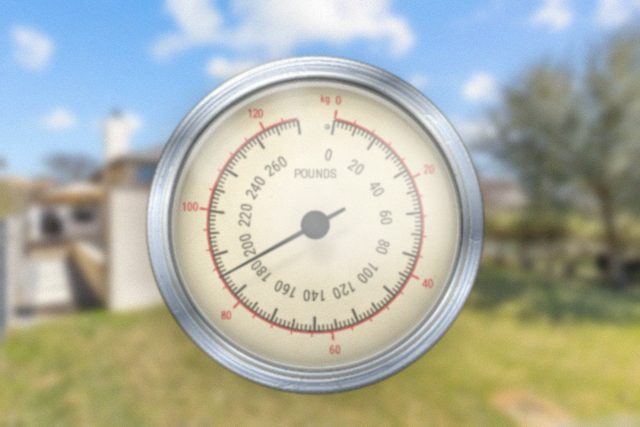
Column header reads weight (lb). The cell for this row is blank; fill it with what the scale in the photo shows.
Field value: 190 lb
